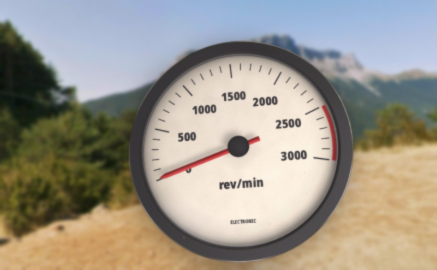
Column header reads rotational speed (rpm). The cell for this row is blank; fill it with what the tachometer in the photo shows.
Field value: 0 rpm
